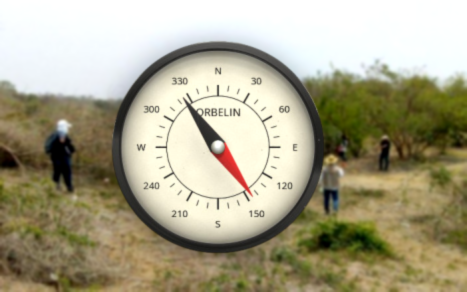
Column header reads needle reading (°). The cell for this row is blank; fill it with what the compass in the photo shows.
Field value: 145 °
